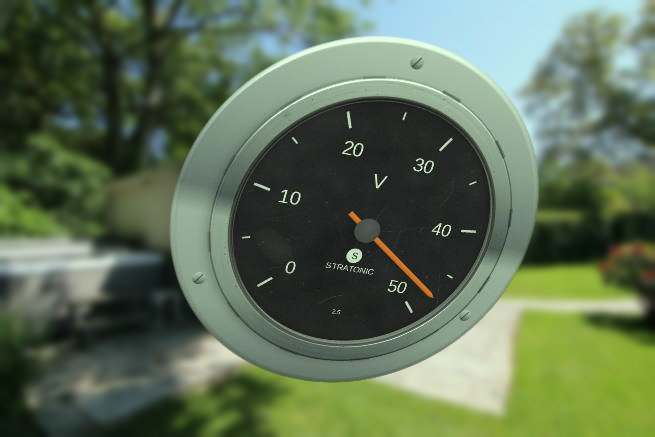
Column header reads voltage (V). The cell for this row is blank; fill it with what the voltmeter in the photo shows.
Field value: 47.5 V
